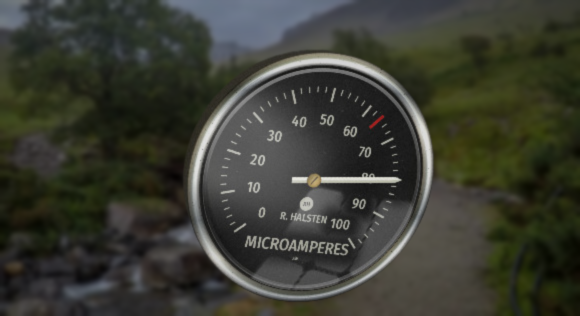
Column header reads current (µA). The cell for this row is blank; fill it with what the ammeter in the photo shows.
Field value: 80 µA
